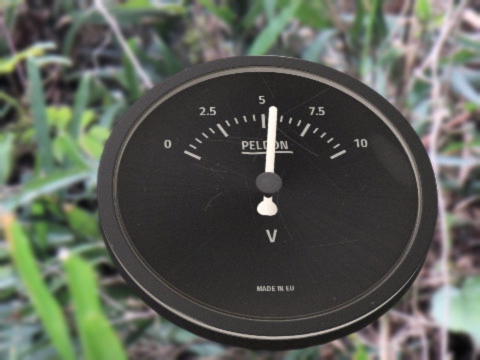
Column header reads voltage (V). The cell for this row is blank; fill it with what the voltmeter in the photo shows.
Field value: 5.5 V
